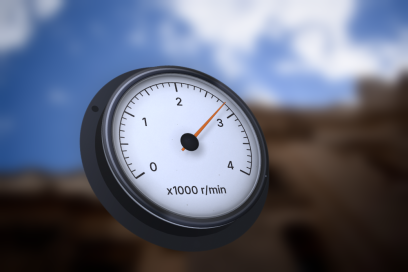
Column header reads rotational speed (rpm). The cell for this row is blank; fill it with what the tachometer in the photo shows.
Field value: 2800 rpm
